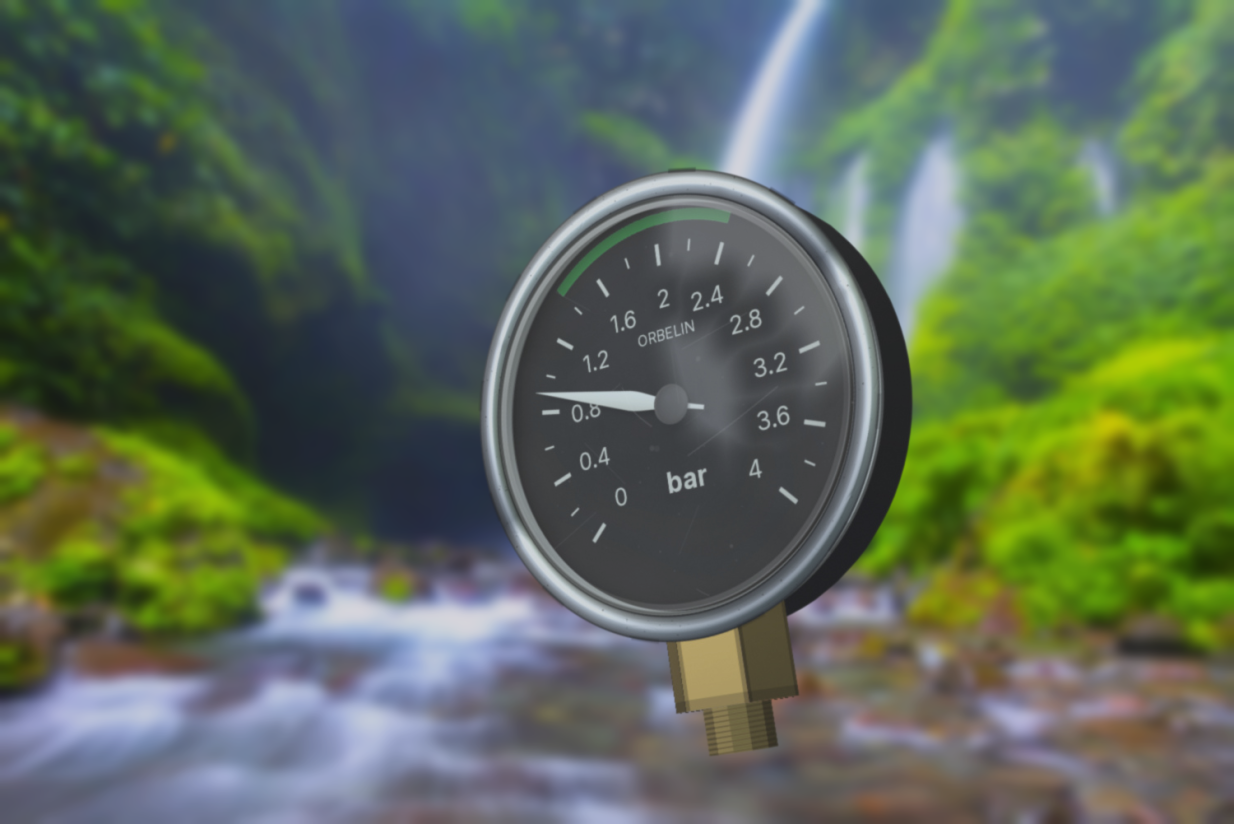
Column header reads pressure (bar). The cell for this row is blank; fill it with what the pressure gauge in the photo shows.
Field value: 0.9 bar
